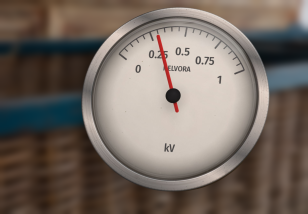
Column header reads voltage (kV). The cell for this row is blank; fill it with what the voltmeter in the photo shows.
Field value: 0.3 kV
